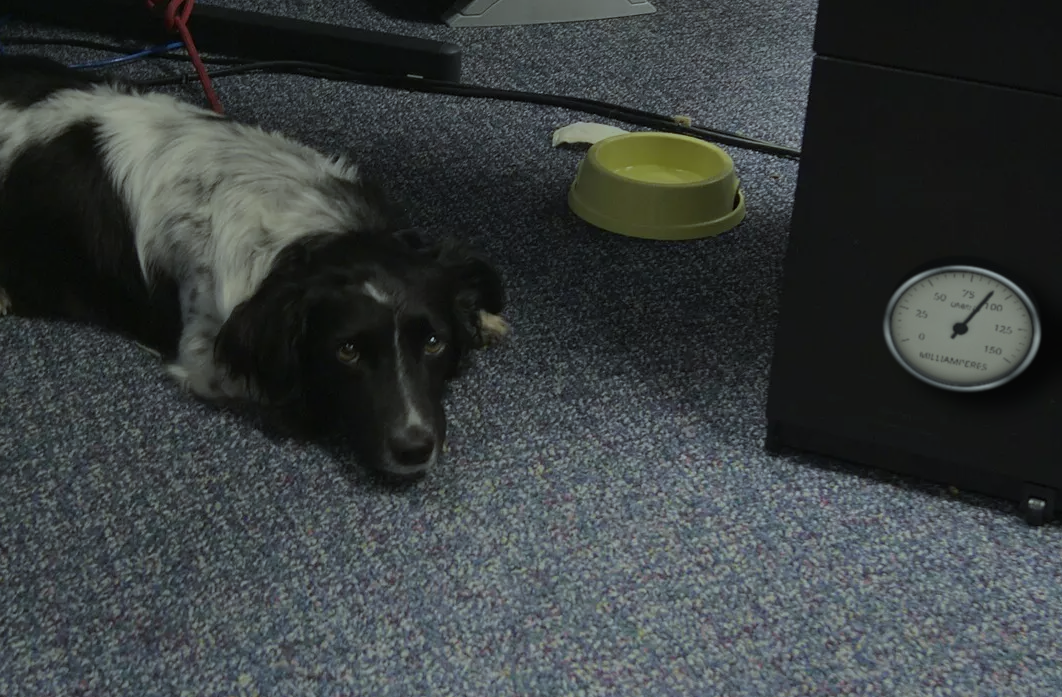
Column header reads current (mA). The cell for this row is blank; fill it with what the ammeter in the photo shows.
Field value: 90 mA
